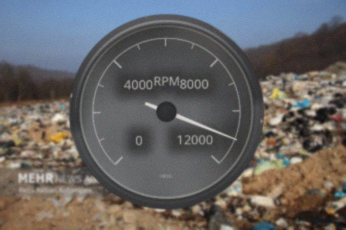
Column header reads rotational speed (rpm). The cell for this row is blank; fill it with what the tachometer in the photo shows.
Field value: 11000 rpm
